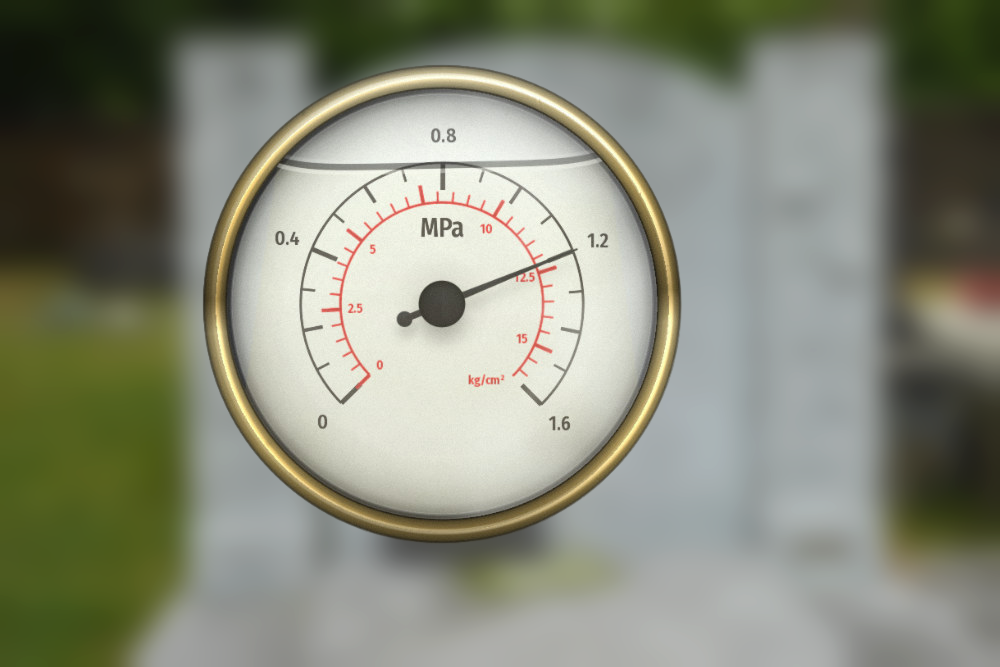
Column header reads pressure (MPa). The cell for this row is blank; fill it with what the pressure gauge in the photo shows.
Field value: 1.2 MPa
